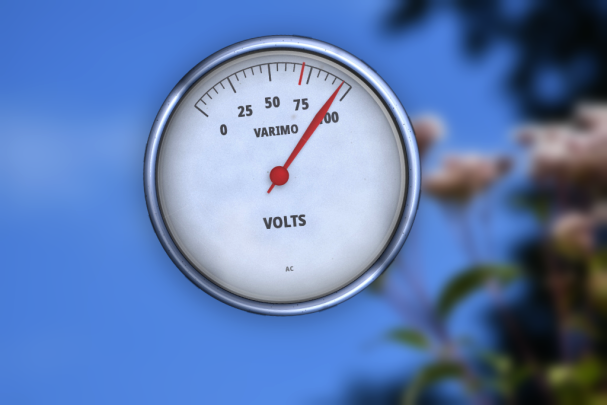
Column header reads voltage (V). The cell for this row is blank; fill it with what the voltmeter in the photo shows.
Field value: 95 V
